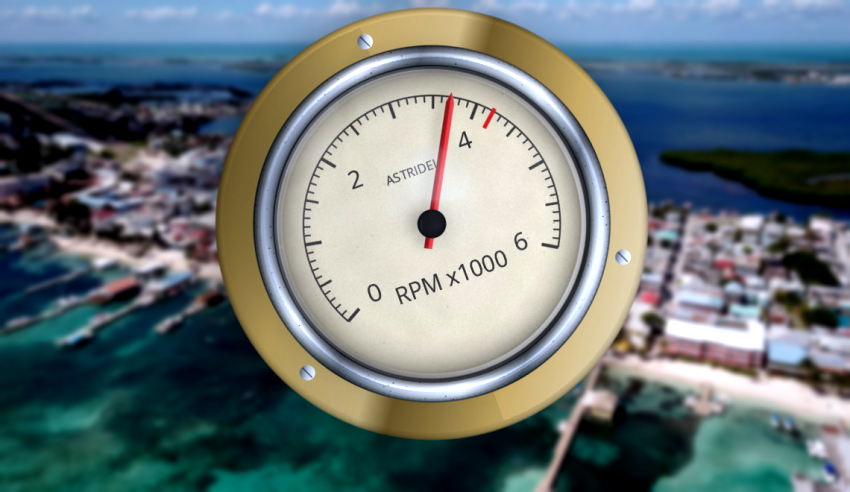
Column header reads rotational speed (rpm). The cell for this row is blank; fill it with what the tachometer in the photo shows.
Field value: 3700 rpm
